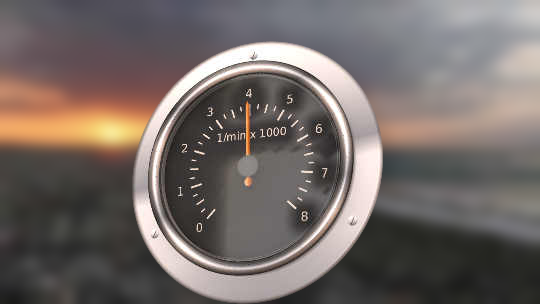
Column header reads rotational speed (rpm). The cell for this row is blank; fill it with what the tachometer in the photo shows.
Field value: 4000 rpm
